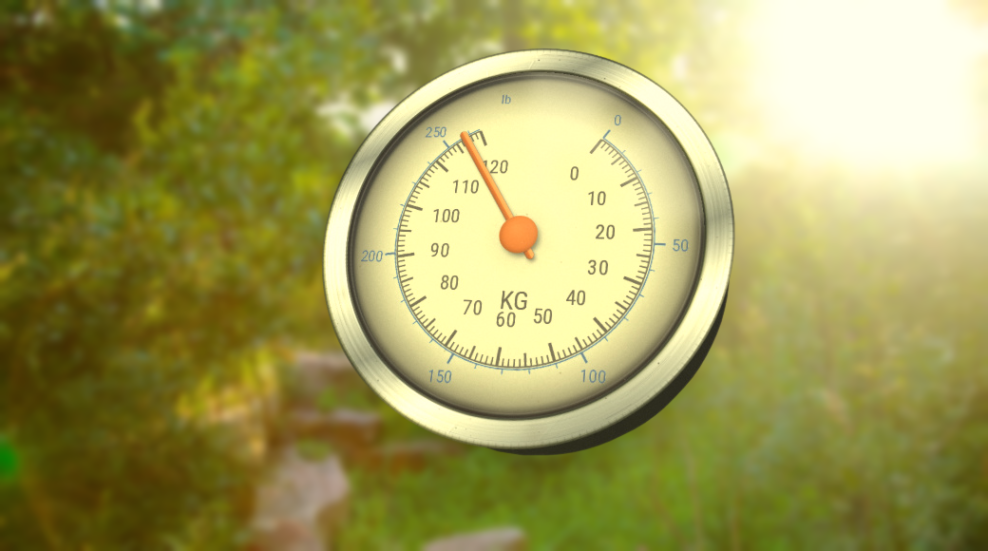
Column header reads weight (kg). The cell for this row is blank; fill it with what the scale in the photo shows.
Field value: 117 kg
